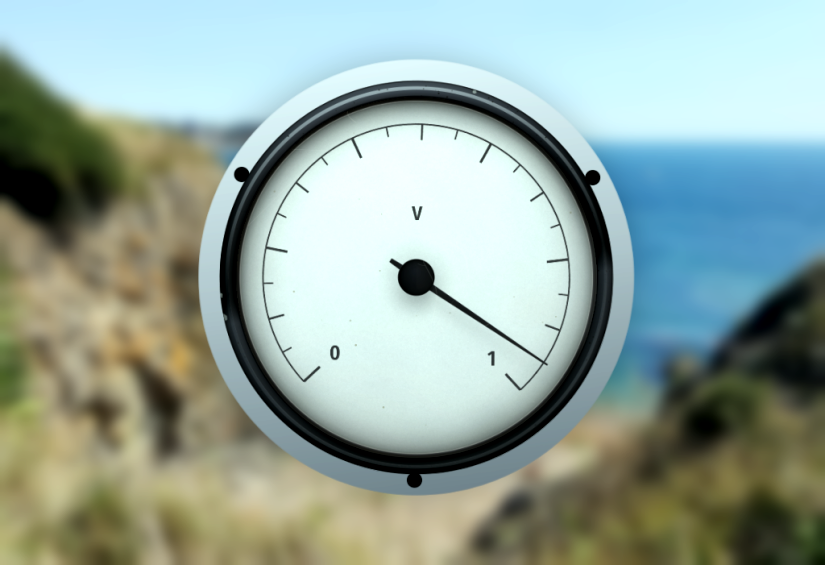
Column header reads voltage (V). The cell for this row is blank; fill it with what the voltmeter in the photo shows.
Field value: 0.95 V
